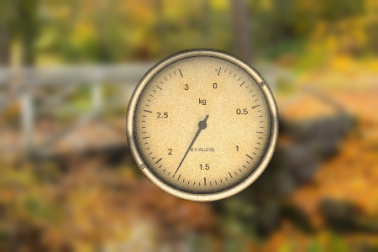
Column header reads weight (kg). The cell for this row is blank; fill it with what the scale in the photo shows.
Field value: 1.8 kg
